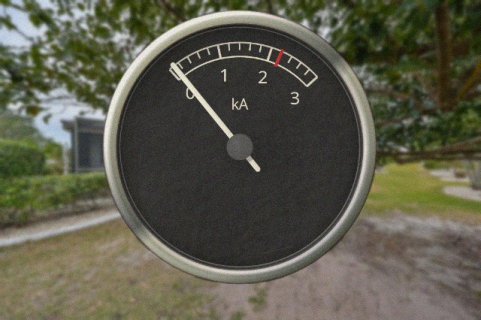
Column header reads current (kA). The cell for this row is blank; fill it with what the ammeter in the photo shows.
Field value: 0.1 kA
